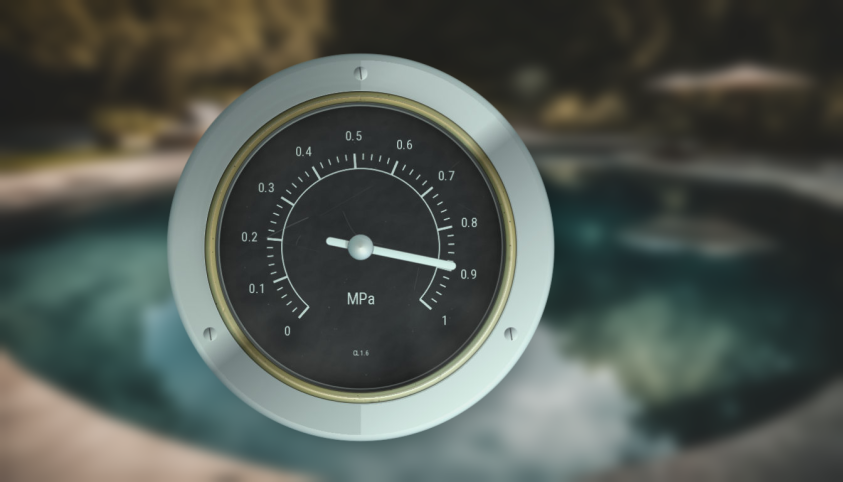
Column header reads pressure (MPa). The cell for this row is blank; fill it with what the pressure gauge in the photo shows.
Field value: 0.89 MPa
